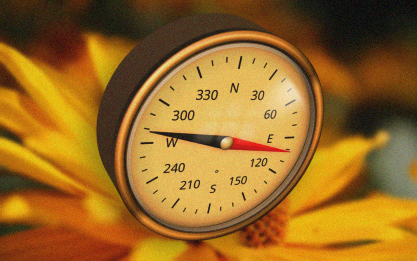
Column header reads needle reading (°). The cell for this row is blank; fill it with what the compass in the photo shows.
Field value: 100 °
